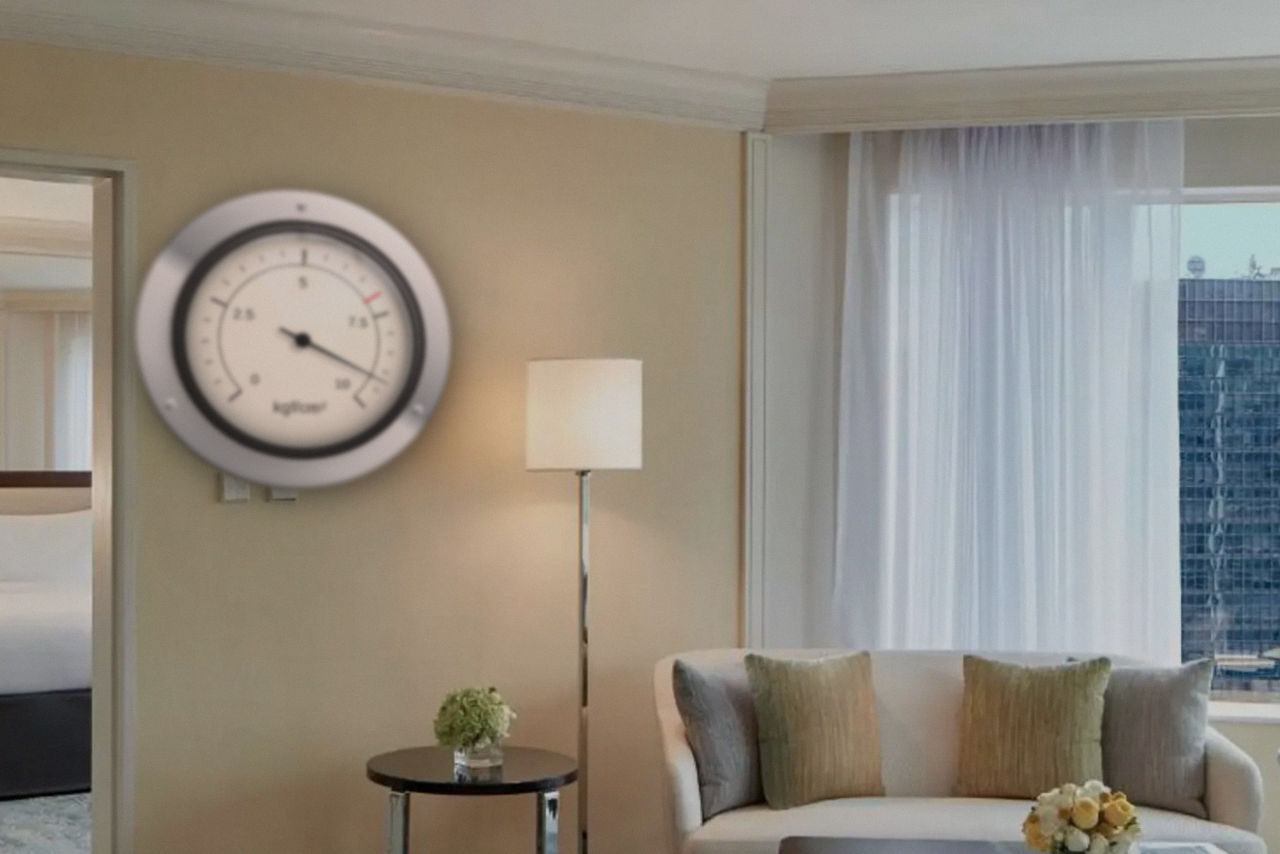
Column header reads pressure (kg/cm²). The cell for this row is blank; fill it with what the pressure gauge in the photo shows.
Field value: 9.25 kg/cm²
